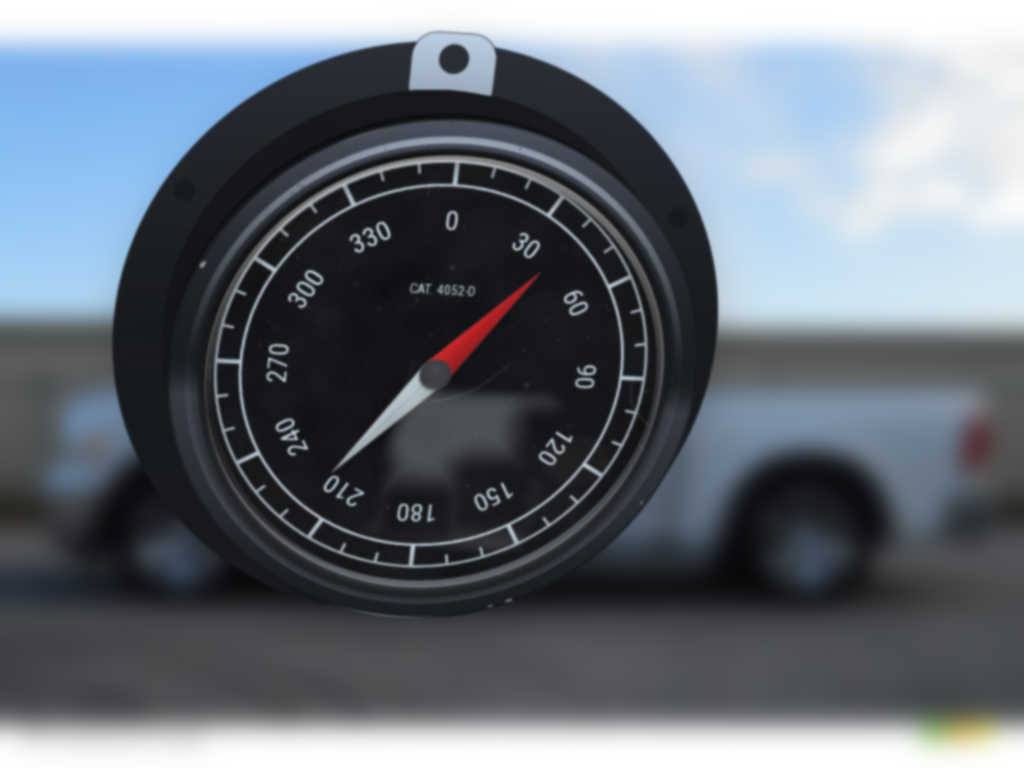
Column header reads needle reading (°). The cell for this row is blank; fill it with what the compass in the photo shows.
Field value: 40 °
